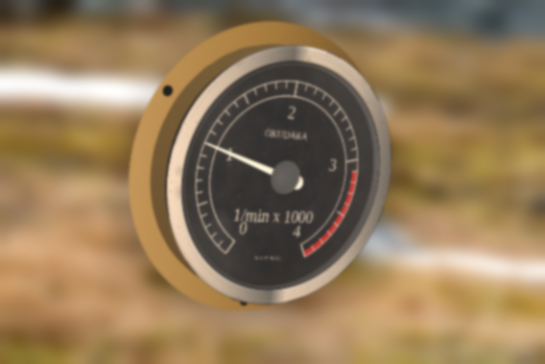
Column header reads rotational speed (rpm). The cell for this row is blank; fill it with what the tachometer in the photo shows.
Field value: 1000 rpm
